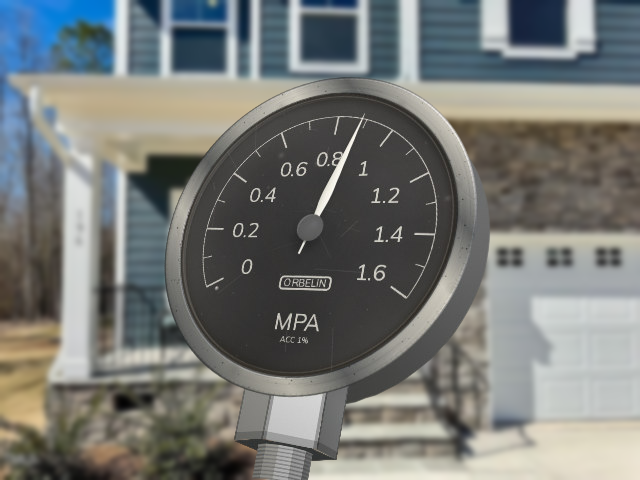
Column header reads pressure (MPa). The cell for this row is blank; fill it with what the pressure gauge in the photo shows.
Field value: 0.9 MPa
